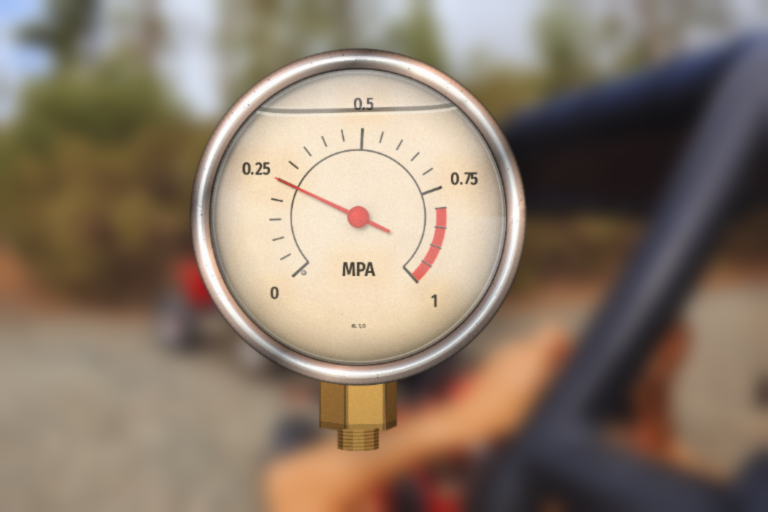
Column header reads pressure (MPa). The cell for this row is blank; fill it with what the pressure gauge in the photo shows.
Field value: 0.25 MPa
